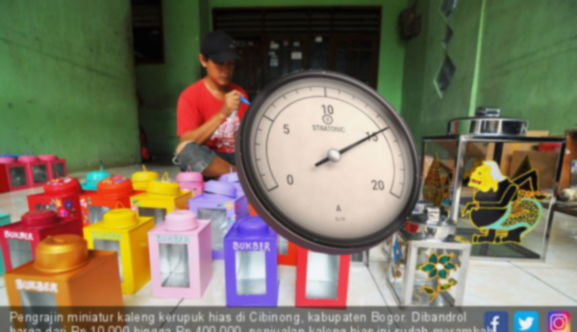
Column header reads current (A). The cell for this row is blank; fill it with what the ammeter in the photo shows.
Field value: 15 A
